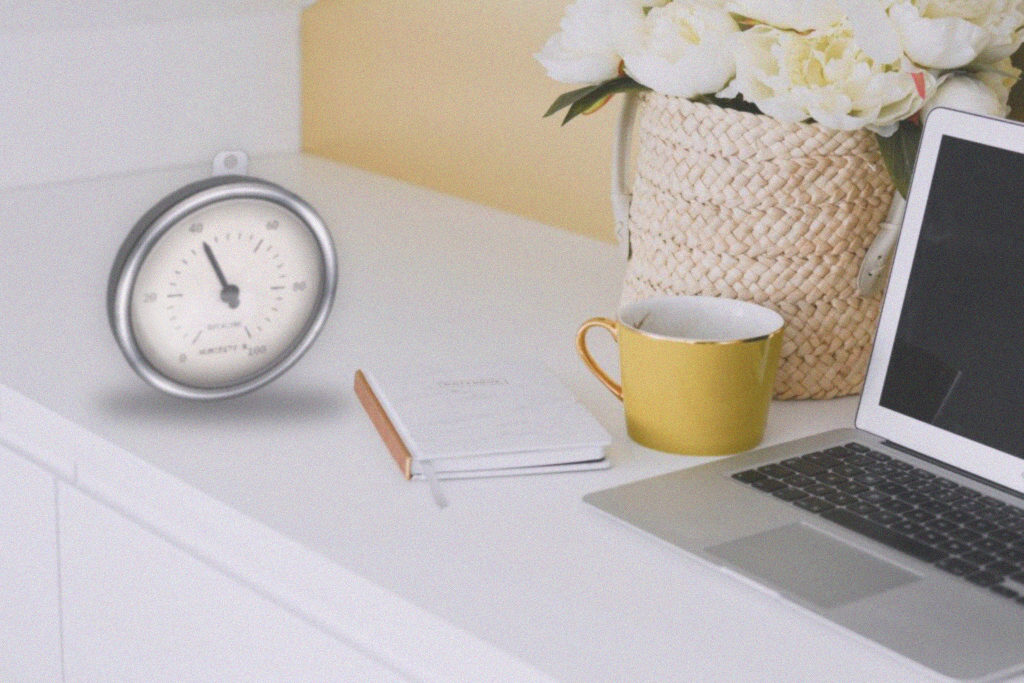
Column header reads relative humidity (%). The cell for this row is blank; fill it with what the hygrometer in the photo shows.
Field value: 40 %
